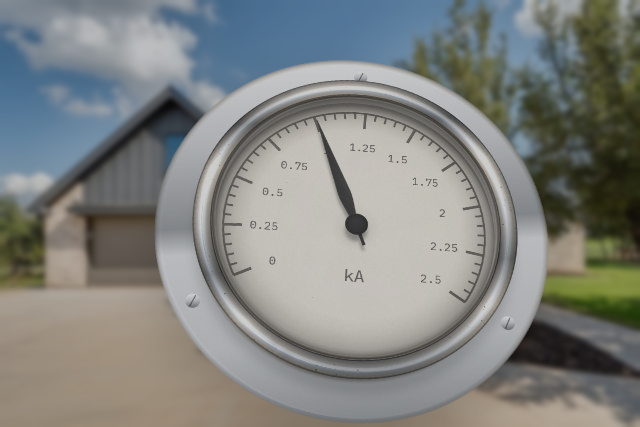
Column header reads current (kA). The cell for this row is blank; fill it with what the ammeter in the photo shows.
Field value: 1 kA
